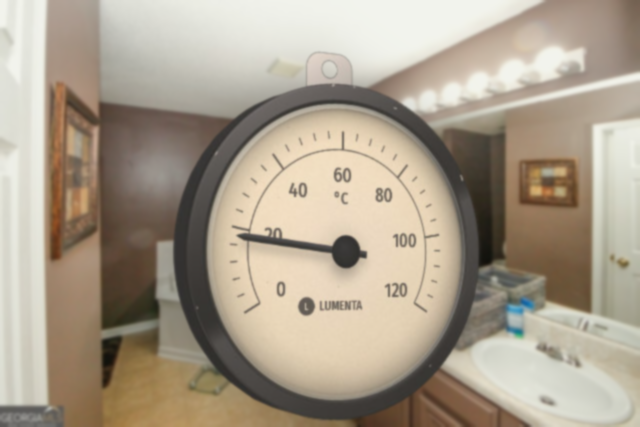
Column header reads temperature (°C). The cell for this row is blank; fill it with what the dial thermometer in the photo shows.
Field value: 18 °C
